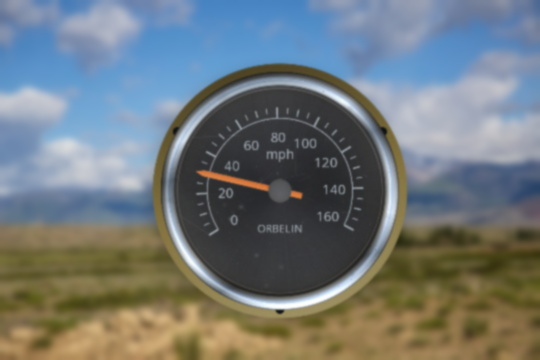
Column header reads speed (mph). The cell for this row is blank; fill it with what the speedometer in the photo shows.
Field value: 30 mph
